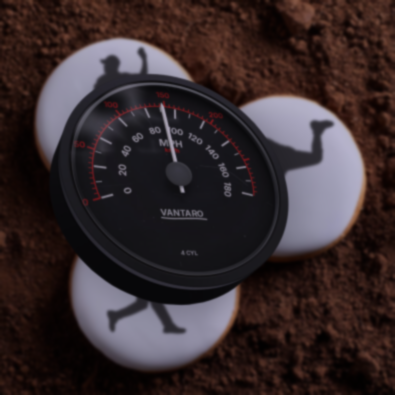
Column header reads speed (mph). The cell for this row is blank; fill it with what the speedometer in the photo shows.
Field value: 90 mph
